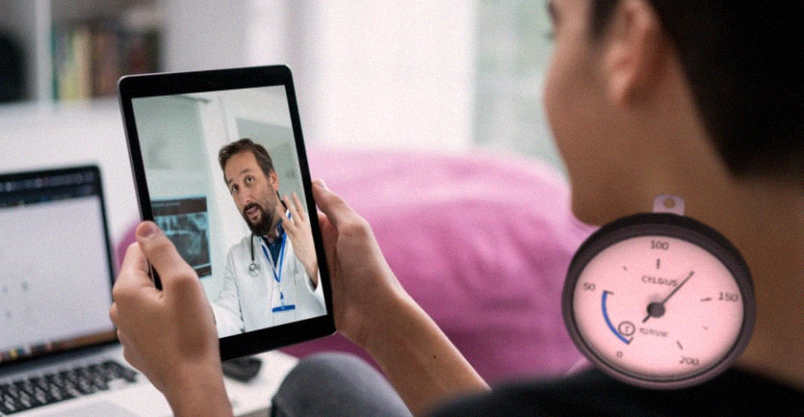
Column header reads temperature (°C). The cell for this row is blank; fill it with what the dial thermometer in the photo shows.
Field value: 125 °C
